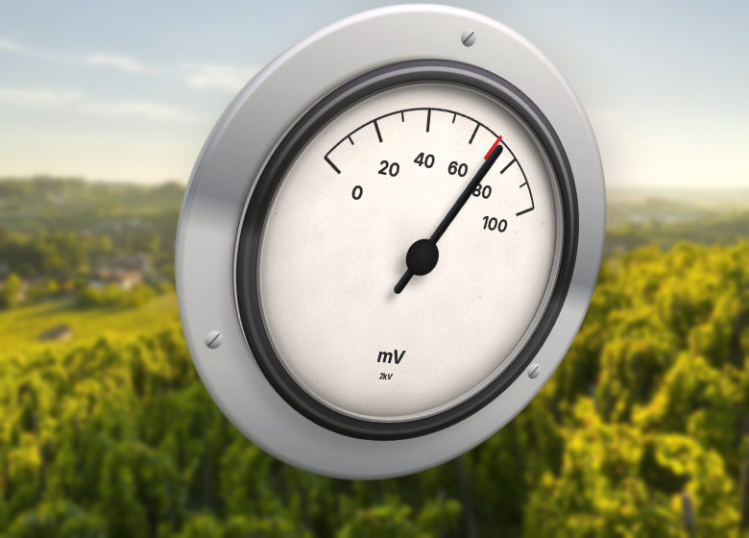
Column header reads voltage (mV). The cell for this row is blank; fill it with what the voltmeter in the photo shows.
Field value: 70 mV
